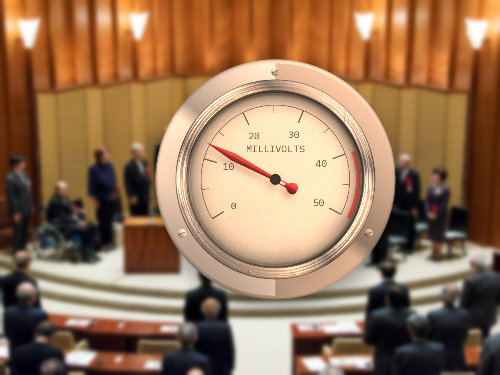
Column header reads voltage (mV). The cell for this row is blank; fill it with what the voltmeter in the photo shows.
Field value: 12.5 mV
